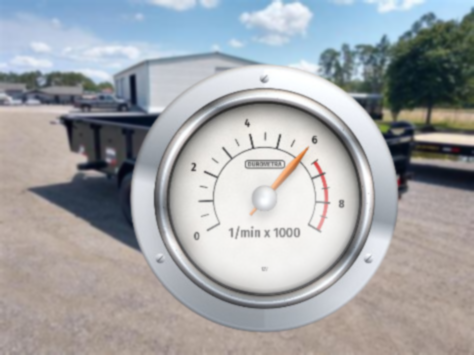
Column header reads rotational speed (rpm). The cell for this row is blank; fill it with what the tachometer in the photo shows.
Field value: 6000 rpm
